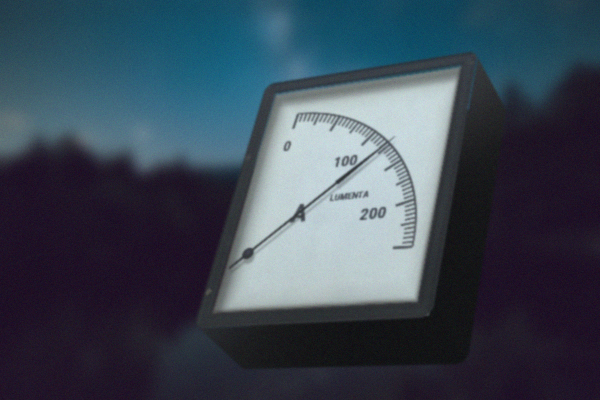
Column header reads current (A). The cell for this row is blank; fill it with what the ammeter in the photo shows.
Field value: 125 A
